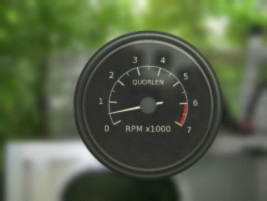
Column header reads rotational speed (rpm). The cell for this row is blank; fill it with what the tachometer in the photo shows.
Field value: 500 rpm
